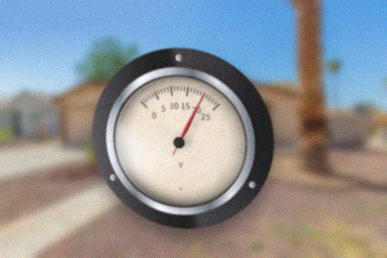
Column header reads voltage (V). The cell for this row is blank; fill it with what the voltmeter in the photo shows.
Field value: 20 V
